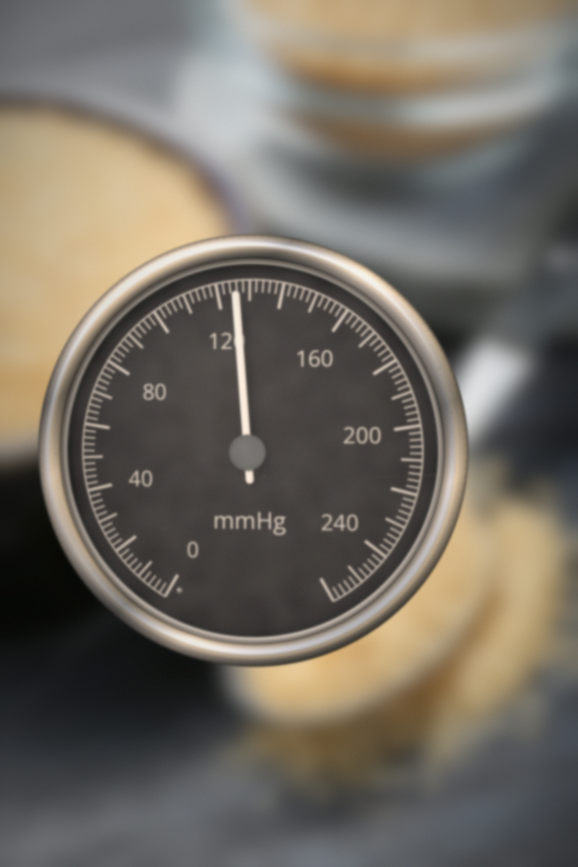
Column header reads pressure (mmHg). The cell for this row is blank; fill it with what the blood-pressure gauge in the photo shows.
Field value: 126 mmHg
